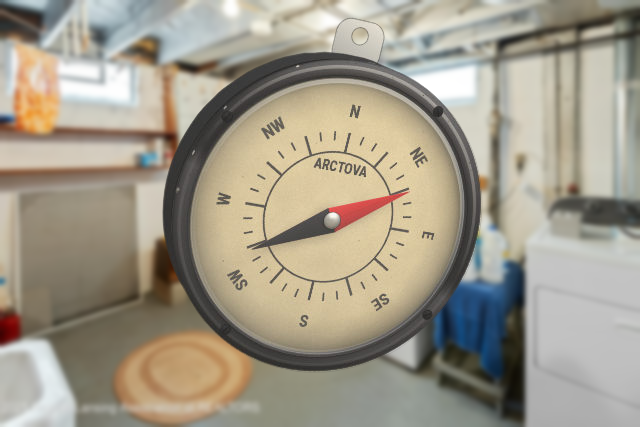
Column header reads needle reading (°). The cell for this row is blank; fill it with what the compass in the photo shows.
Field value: 60 °
